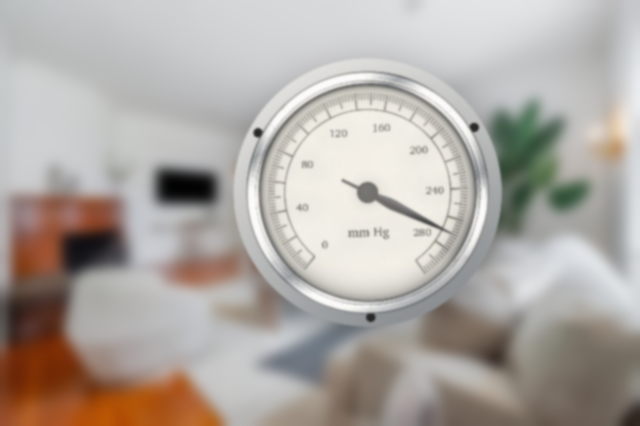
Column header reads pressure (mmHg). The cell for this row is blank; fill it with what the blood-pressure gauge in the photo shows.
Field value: 270 mmHg
